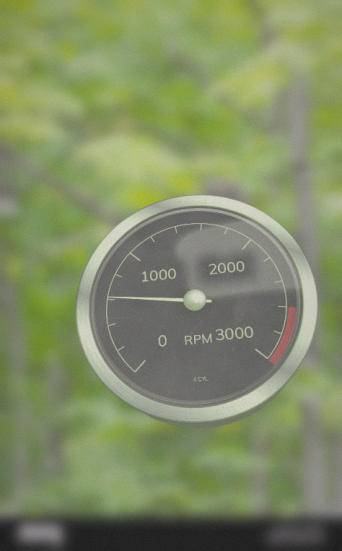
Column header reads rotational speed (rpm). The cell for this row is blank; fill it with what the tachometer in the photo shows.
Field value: 600 rpm
